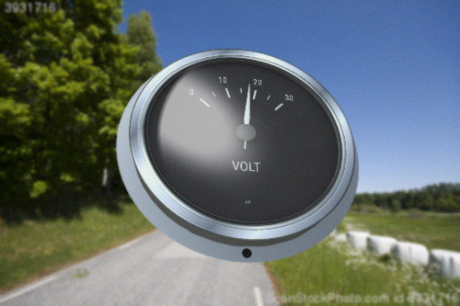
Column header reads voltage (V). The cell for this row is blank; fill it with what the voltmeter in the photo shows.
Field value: 17.5 V
